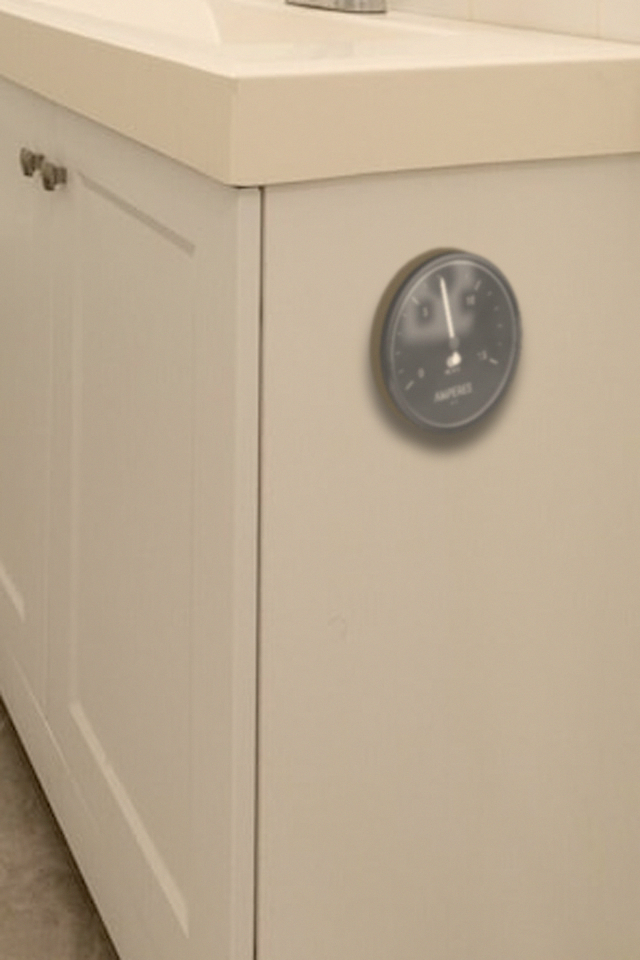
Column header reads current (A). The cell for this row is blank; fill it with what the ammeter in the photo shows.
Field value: 7 A
